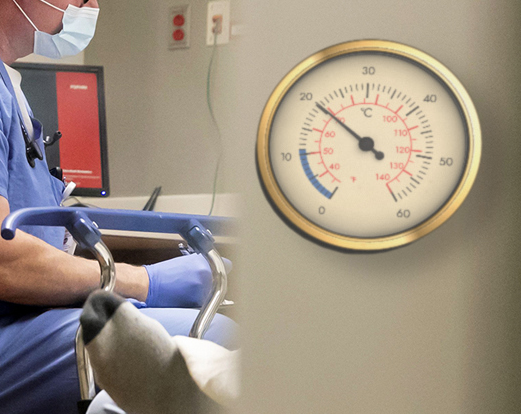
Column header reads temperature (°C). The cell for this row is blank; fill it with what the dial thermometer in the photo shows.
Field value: 20 °C
